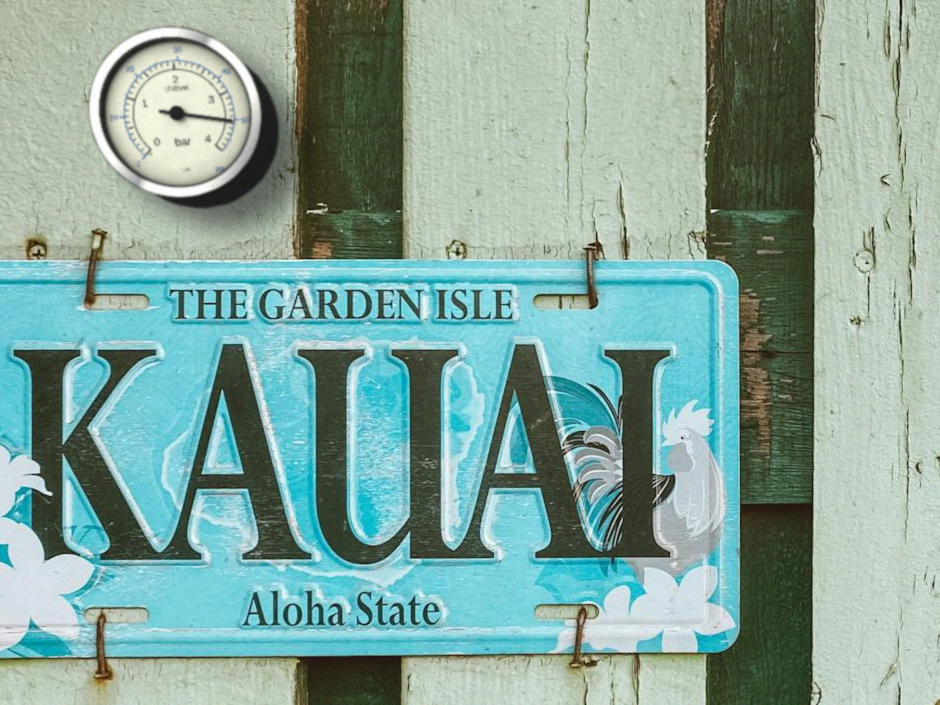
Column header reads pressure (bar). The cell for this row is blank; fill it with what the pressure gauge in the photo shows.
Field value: 3.5 bar
